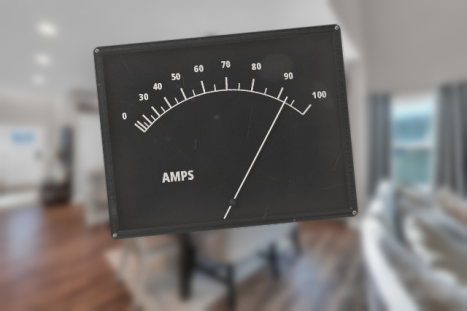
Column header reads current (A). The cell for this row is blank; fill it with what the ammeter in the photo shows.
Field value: 92.5 A
